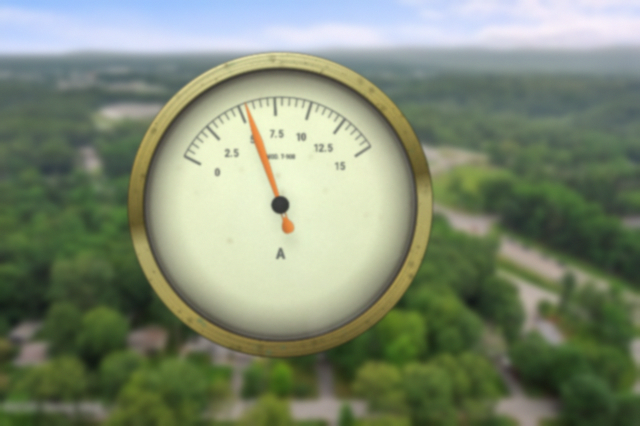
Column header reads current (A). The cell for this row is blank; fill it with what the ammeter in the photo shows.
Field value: 5.5 A
